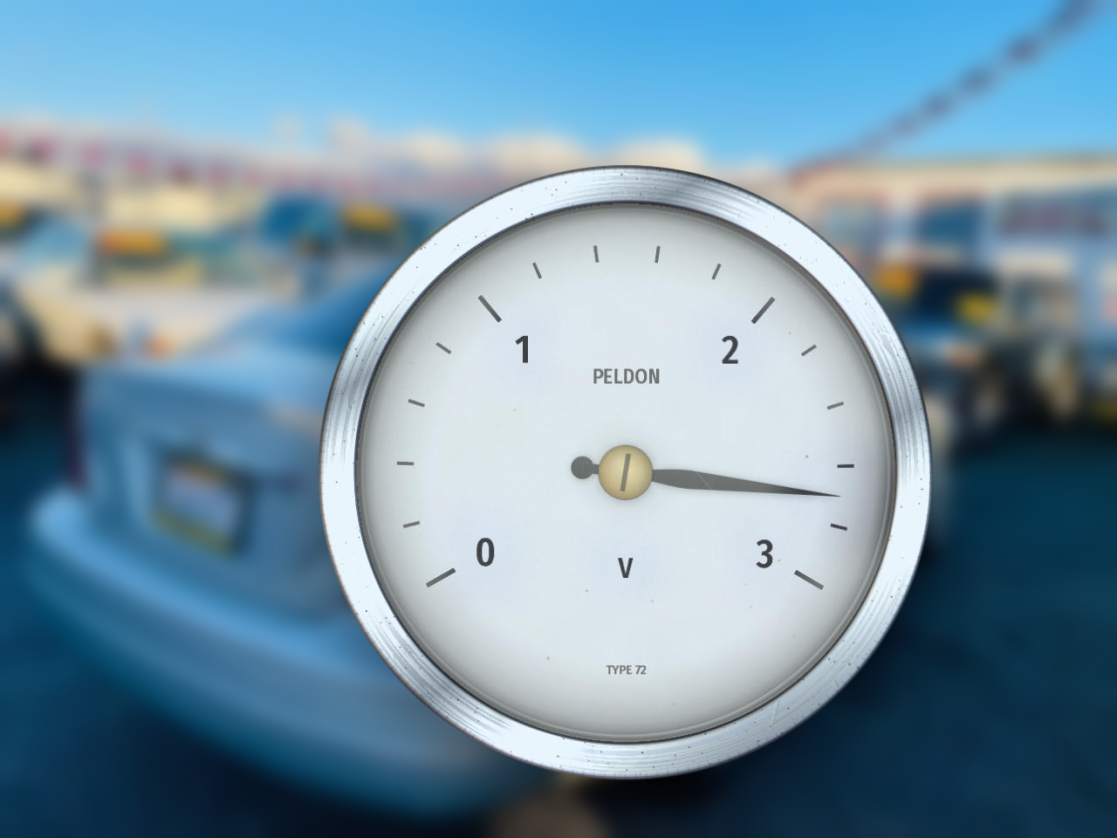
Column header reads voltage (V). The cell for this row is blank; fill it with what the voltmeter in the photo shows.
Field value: 2.7 V
